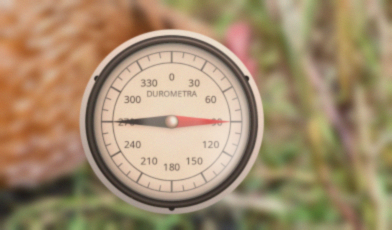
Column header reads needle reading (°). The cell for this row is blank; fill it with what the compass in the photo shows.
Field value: 90 °
